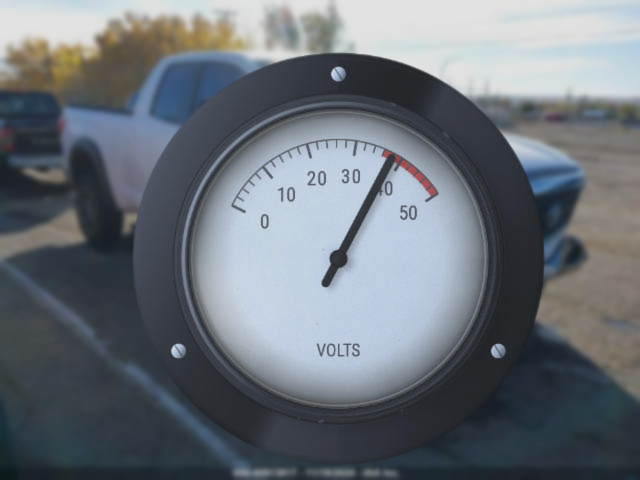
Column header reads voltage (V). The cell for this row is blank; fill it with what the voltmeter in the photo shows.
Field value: 38 V
